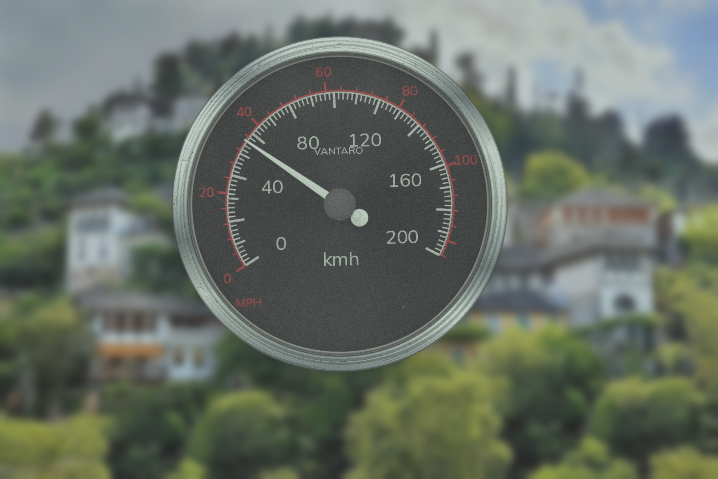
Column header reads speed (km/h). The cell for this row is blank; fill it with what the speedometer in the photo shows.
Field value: 56 km/h
